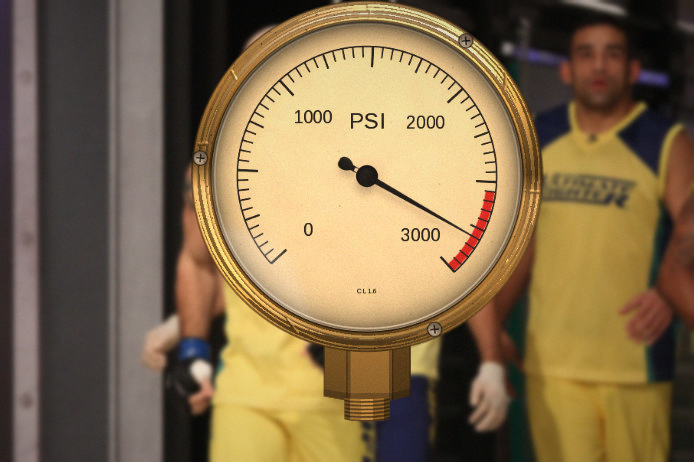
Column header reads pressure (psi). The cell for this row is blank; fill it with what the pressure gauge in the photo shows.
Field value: 2800 psi
